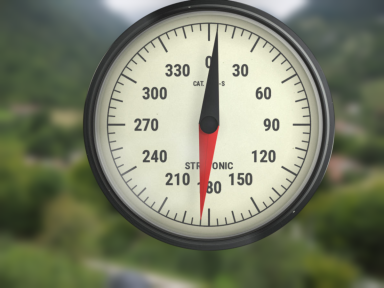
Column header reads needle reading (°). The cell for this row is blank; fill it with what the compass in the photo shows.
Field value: 185 °
